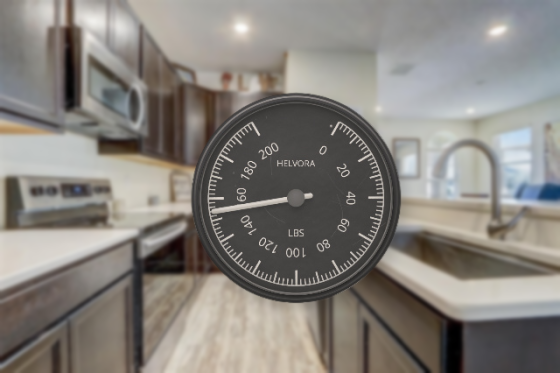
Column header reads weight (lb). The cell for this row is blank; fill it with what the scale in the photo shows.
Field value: 154 lb
